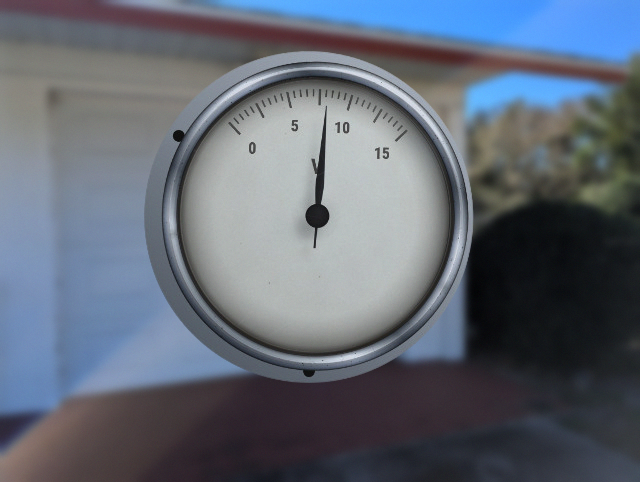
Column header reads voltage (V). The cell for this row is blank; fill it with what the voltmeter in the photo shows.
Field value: 8 V
